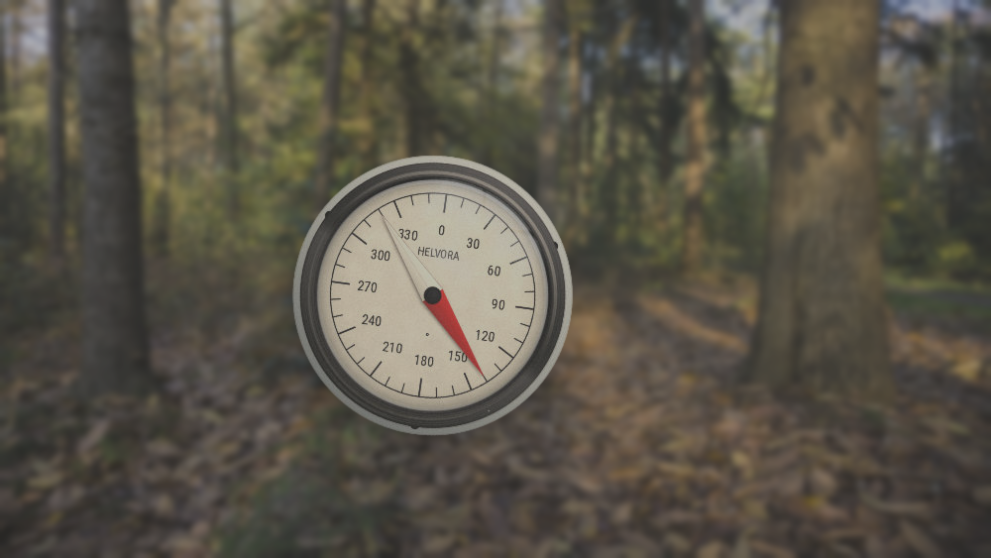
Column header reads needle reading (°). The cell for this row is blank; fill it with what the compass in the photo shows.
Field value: 140 °
